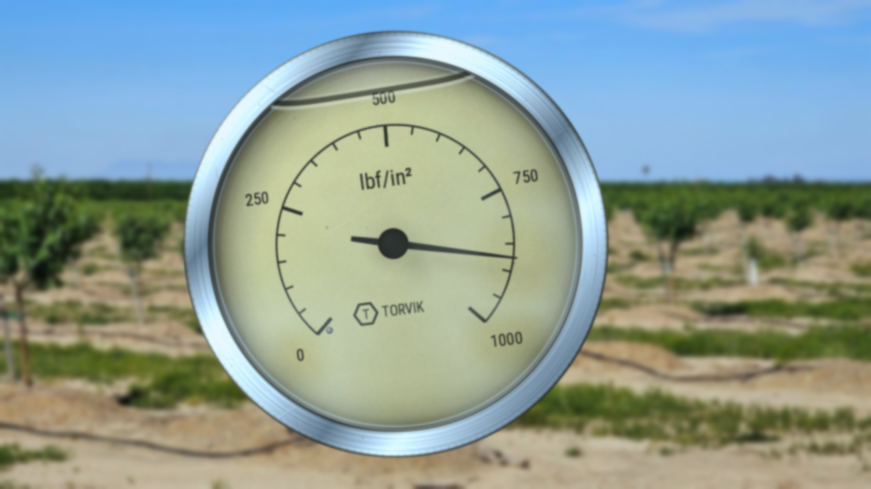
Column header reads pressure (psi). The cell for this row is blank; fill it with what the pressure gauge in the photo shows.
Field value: 875 psi
